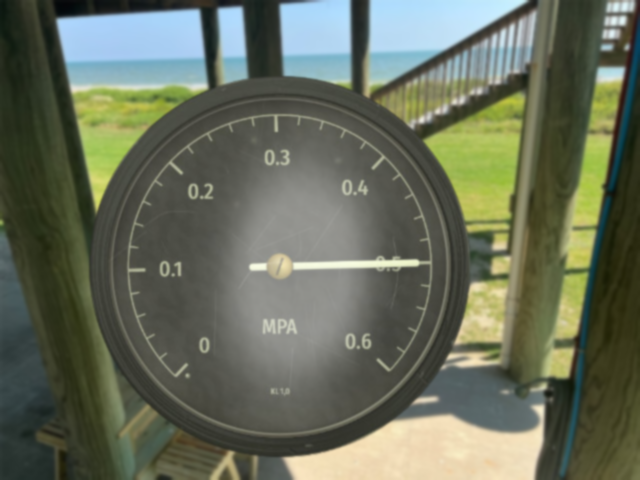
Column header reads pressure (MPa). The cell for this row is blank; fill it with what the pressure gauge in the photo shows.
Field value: 0.5 MPa
